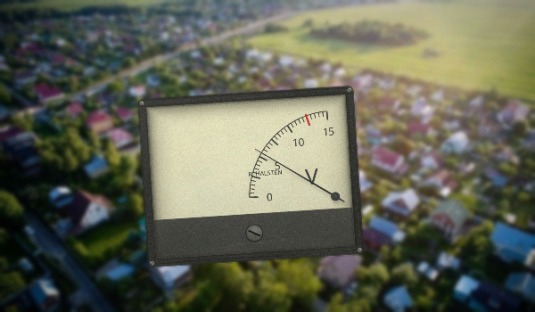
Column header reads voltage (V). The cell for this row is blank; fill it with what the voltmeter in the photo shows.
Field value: 5.5 V
